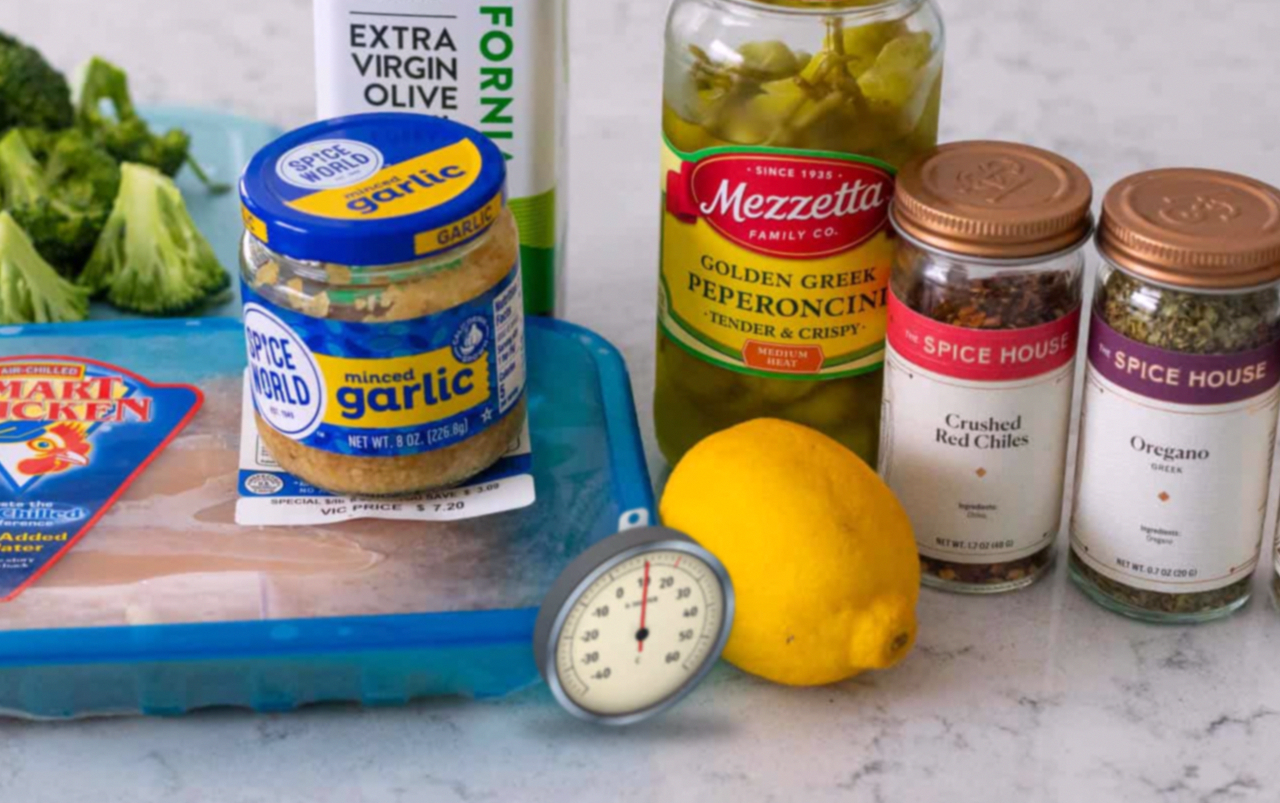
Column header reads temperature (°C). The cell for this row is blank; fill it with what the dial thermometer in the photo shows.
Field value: 10 °C
